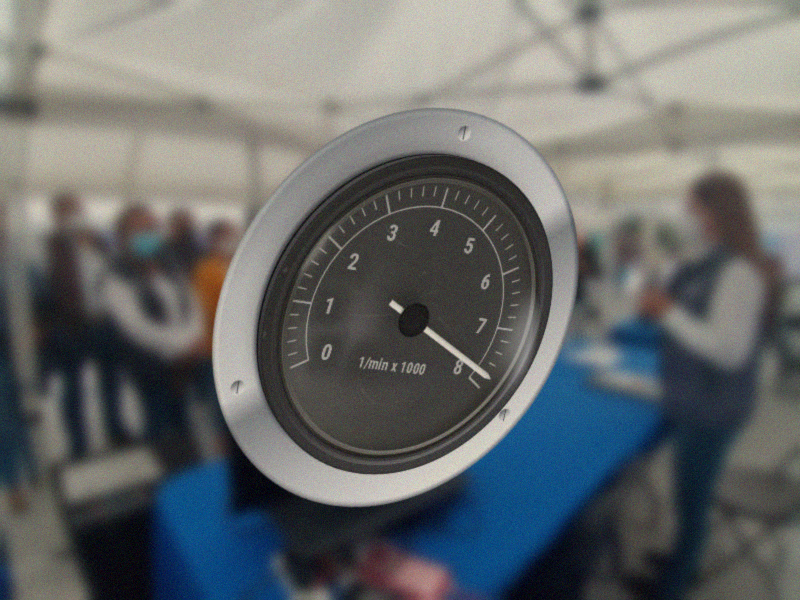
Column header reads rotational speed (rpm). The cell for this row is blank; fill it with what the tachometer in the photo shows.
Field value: 7800 rpm
